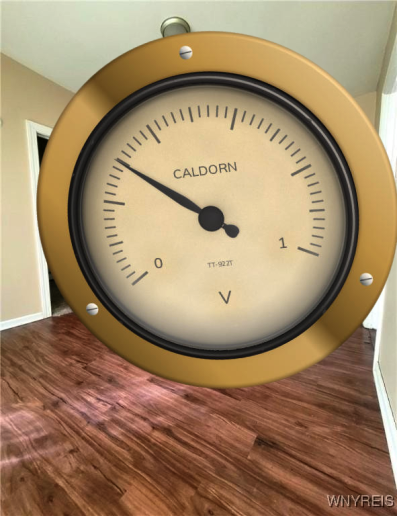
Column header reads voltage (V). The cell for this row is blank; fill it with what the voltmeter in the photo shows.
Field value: 0.3 V
